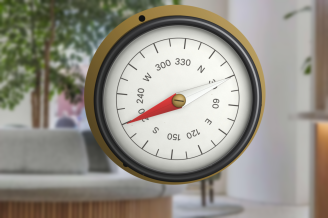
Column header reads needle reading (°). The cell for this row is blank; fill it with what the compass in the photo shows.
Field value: 210 °
